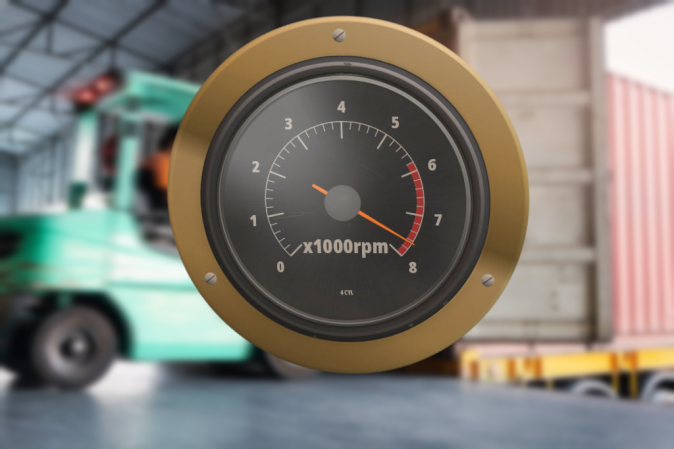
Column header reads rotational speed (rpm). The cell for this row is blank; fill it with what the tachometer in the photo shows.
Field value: 7600 rpm
